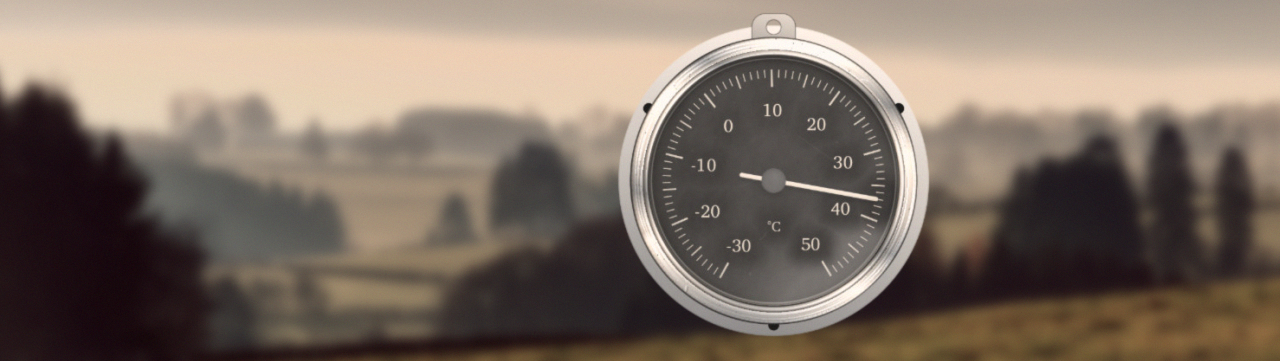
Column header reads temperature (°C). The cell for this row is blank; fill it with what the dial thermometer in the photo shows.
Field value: 37 °C
